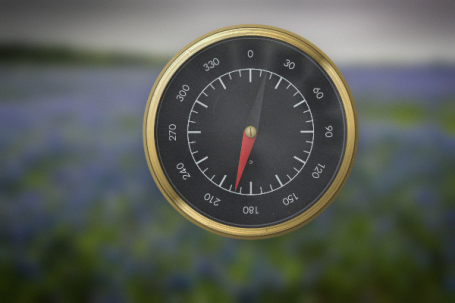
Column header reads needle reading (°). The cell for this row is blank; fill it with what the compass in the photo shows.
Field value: 195 °
